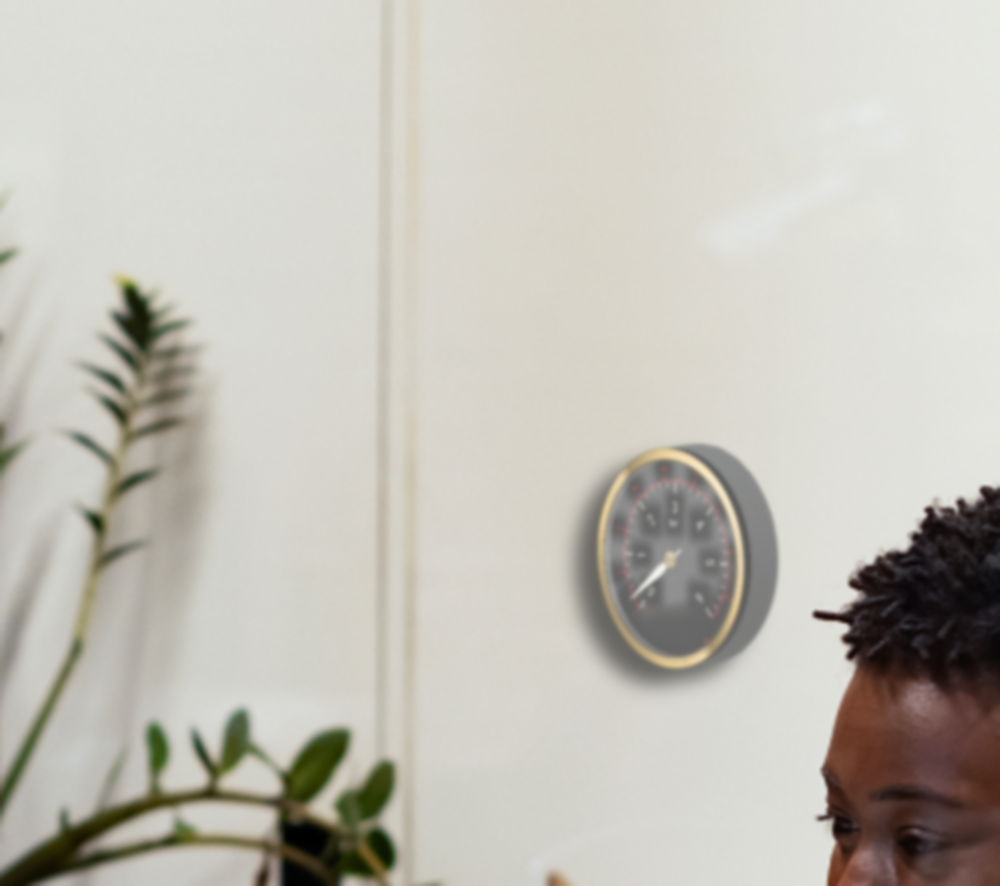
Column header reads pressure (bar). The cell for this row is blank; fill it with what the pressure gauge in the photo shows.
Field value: 0.2 bar
